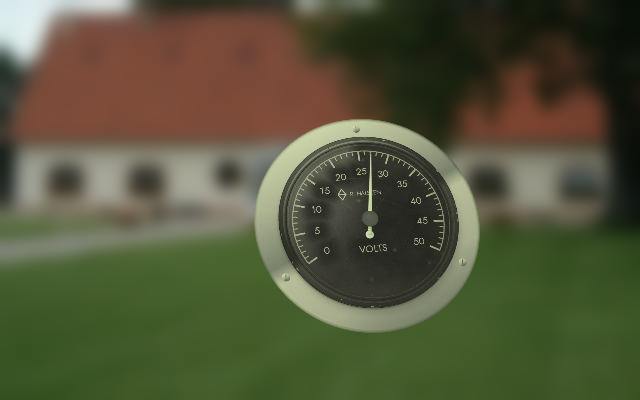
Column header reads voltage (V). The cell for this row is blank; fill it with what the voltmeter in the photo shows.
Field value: 27 V
